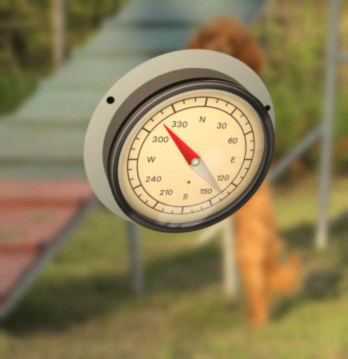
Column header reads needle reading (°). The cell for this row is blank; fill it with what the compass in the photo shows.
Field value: 315 °
